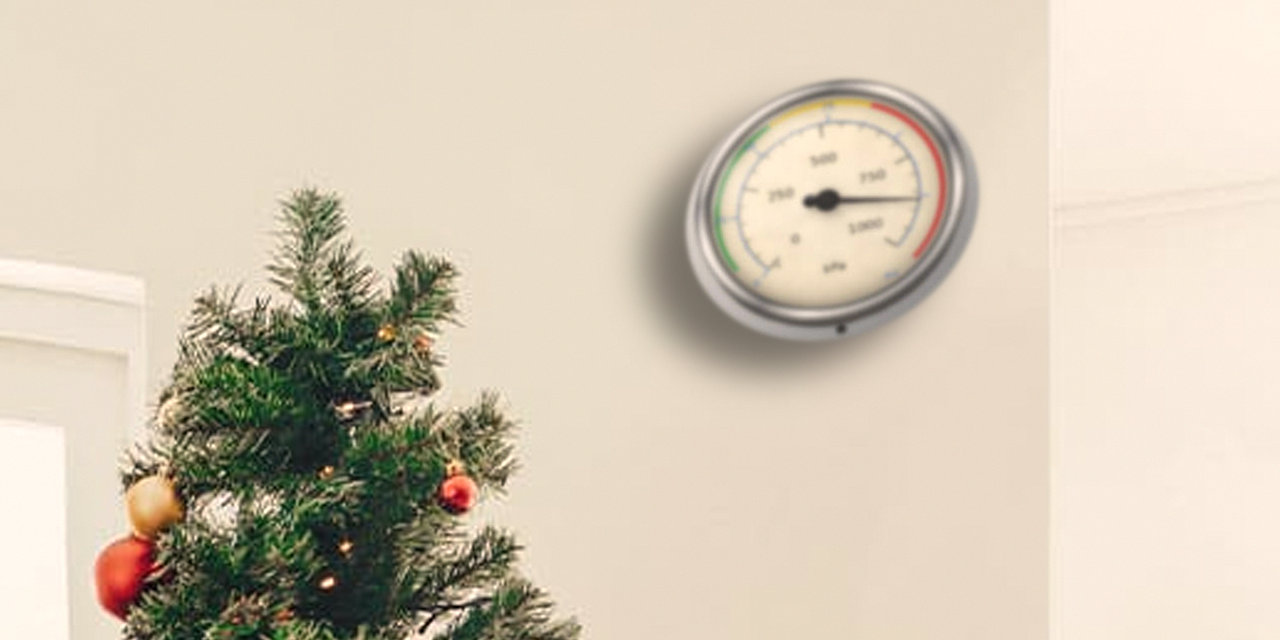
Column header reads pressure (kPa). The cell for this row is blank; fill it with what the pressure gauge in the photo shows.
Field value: 875 kPa
